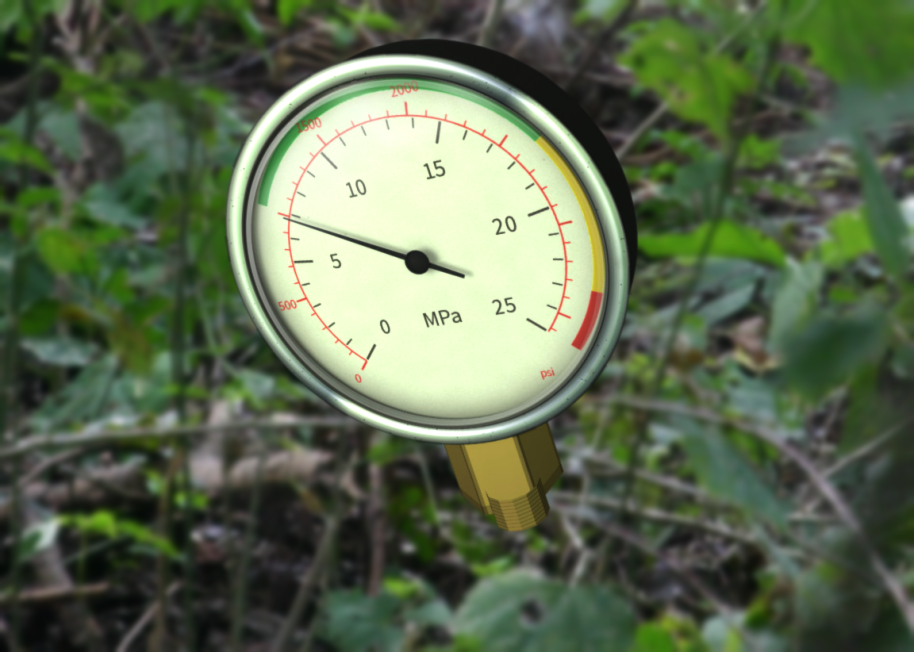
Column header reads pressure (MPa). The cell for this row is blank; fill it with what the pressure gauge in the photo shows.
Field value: 7 MPa
